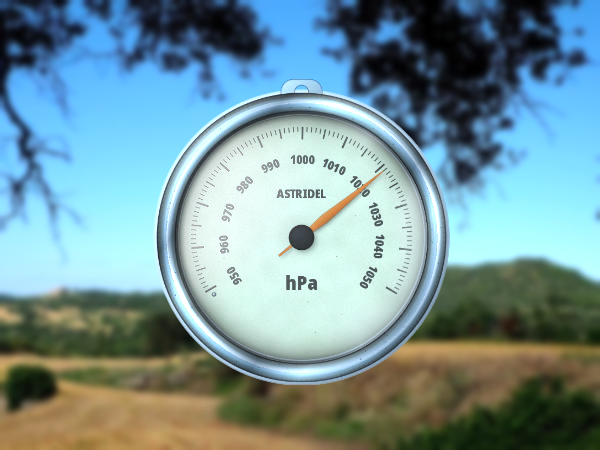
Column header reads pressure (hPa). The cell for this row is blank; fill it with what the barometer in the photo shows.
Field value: 1021 hPa
